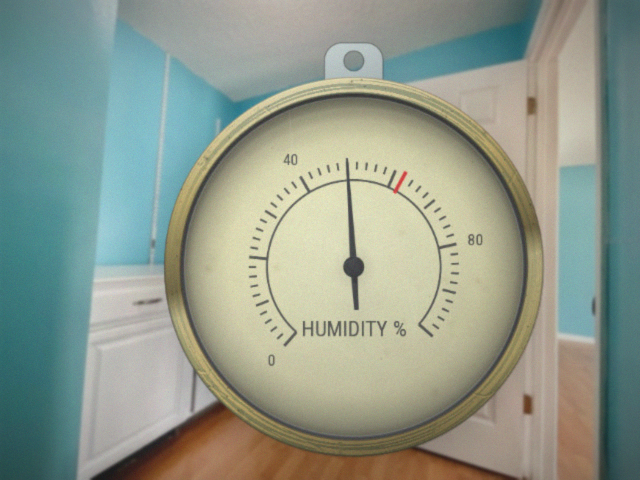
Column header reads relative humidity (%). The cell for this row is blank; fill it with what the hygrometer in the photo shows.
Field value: 50 %
